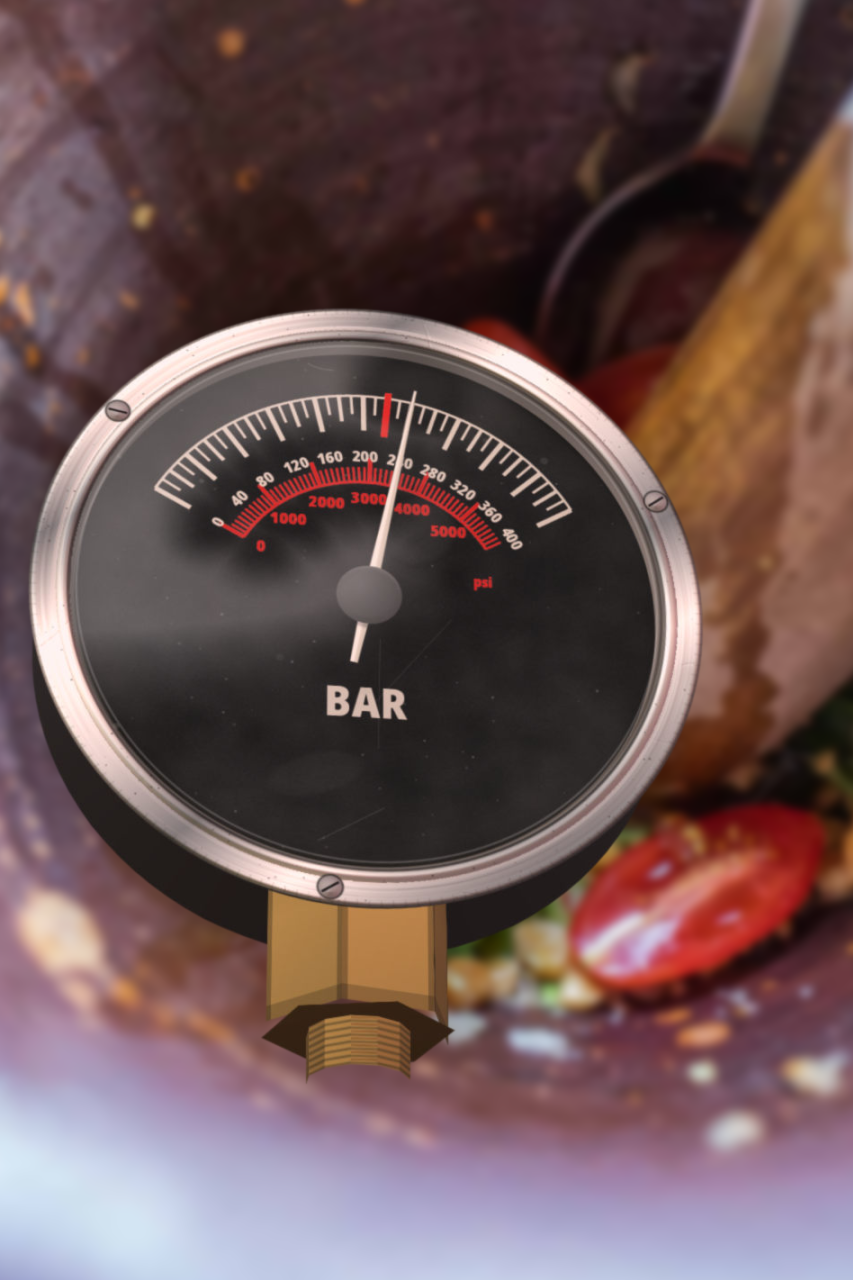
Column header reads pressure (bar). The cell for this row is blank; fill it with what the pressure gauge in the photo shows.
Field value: 240 bar
